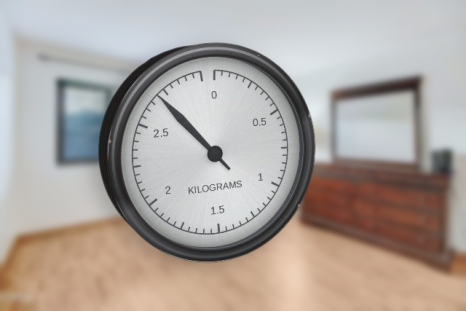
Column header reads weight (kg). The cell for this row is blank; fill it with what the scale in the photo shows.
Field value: 2.7 kg
